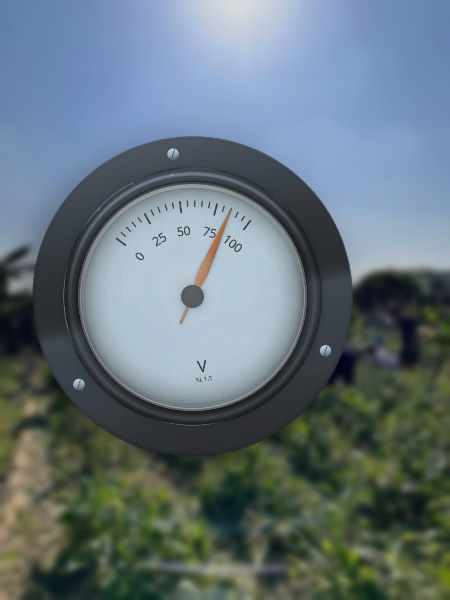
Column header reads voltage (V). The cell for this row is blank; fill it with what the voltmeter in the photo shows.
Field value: 85 V
